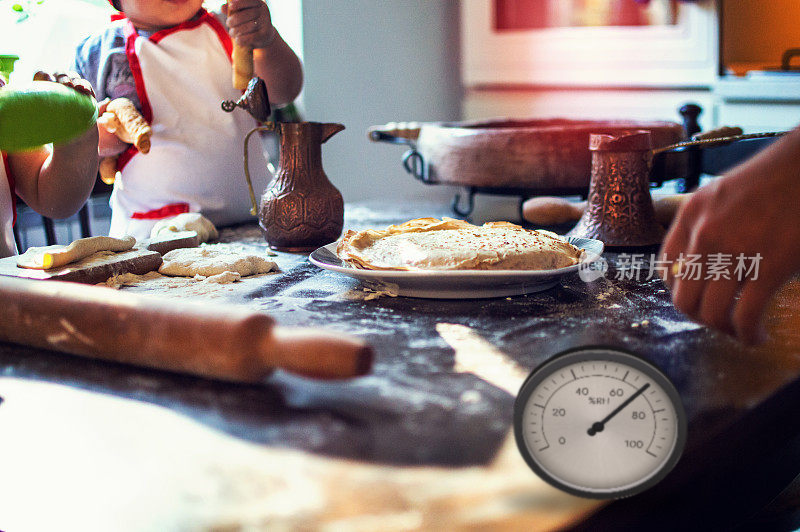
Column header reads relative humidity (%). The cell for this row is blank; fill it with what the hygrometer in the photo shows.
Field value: 68 %
